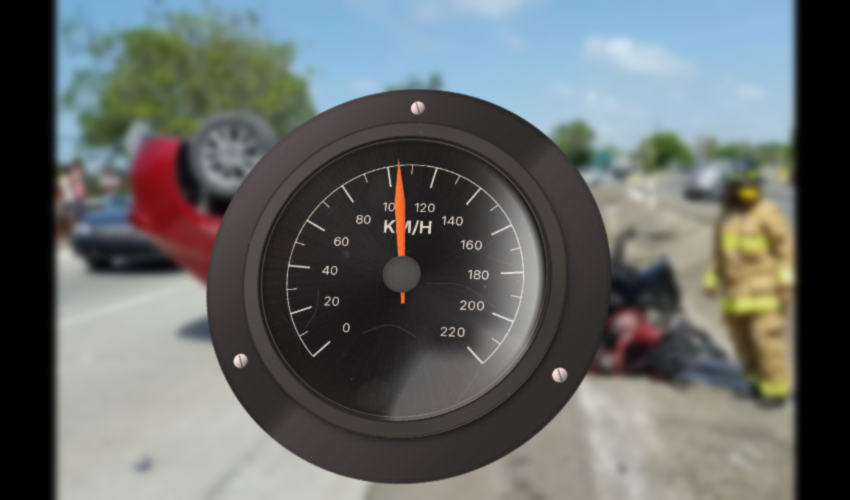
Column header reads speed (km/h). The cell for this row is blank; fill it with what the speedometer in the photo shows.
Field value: 105 km/h
